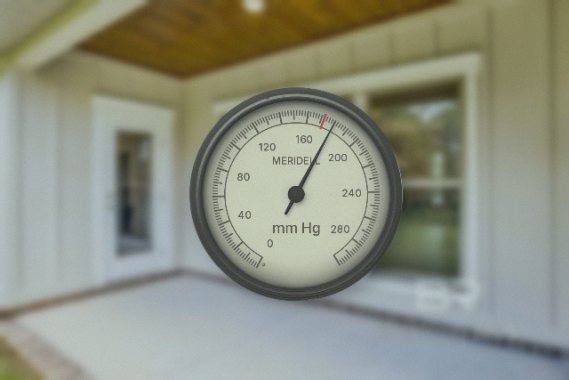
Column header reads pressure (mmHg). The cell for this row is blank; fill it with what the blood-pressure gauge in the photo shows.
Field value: 180 mmHg
